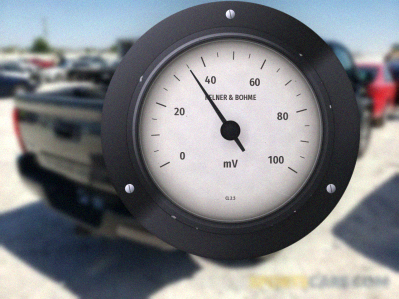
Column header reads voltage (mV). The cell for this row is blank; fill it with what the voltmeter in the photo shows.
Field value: 35 mV
